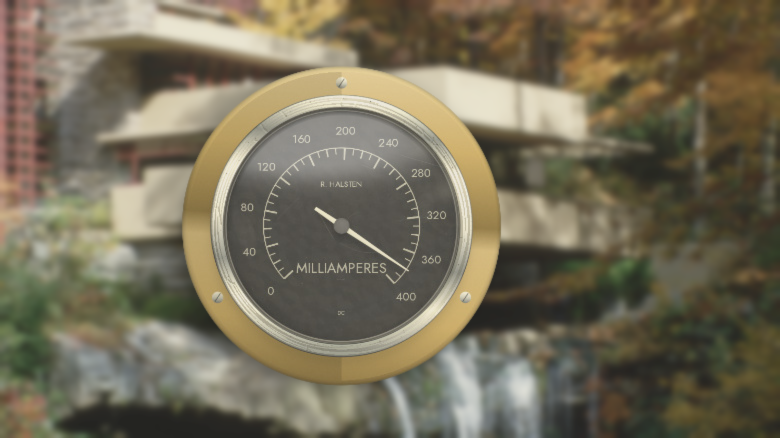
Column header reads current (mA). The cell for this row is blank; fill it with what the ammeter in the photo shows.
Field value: 380 mA
